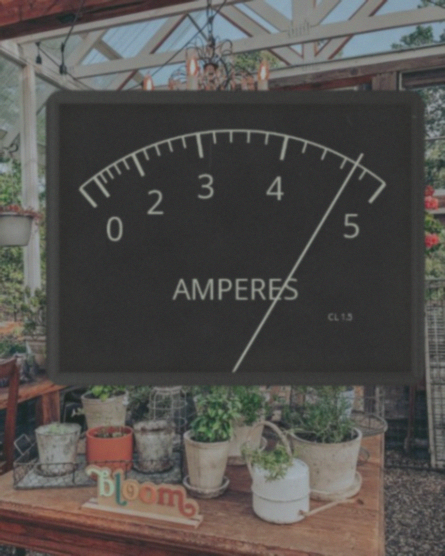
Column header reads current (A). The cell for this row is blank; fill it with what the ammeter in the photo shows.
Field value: 4.7 A
